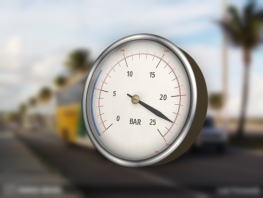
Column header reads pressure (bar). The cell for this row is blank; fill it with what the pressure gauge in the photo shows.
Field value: 23 bar
